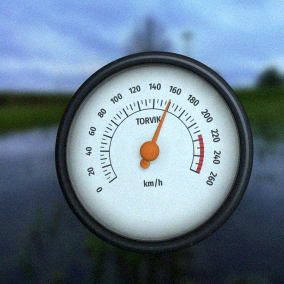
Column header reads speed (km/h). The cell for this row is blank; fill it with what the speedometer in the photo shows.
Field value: 160 km/h
